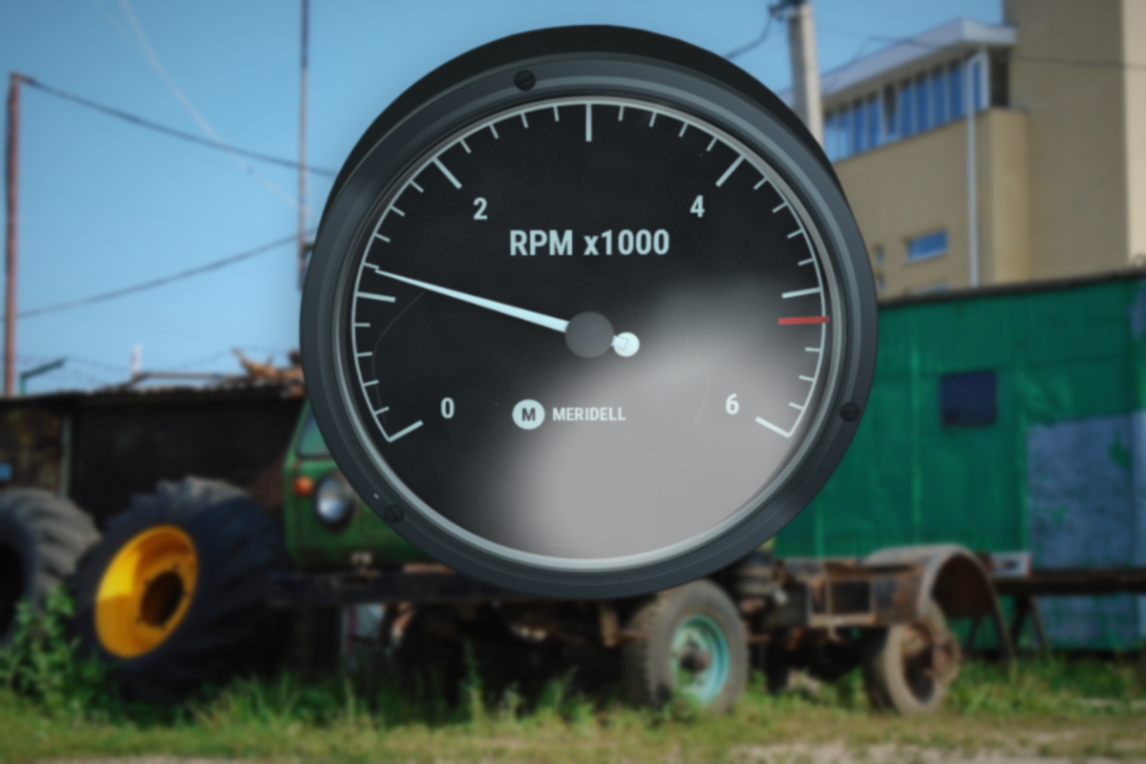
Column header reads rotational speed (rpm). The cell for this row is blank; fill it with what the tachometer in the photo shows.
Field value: 1200 rpm
